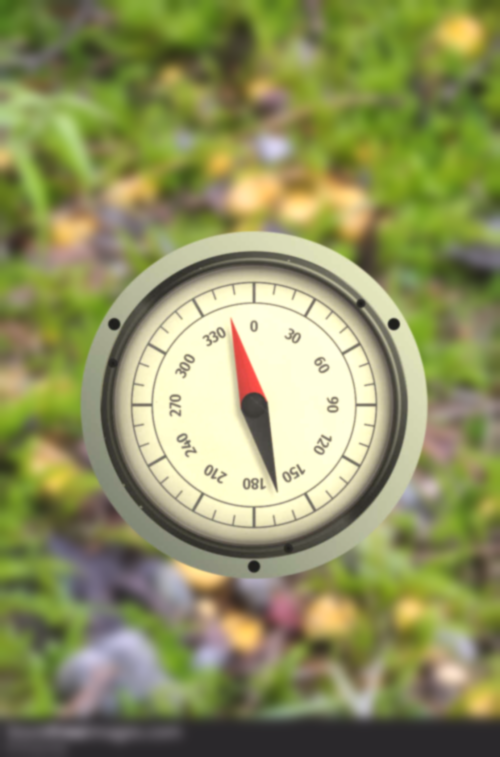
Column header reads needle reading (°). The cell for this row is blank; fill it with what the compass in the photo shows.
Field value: 345 °
